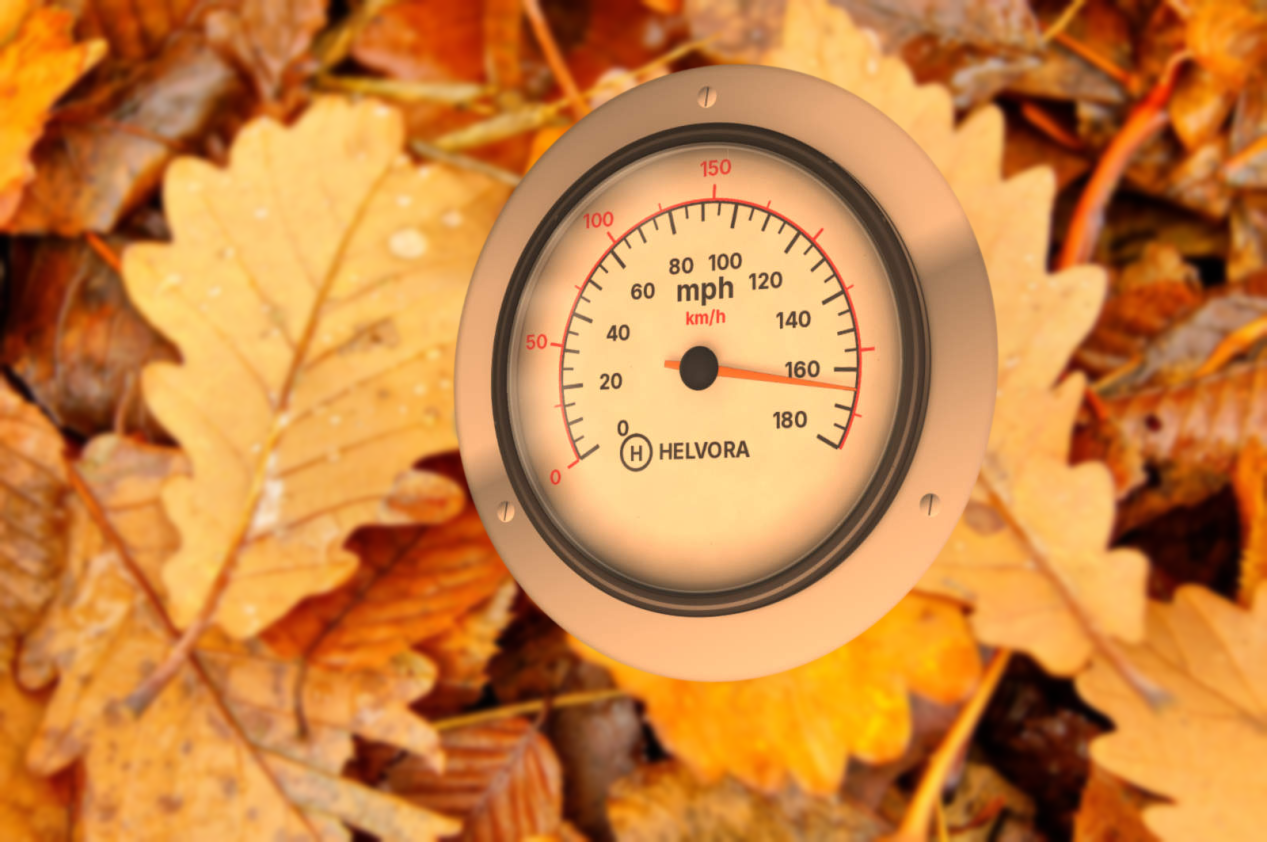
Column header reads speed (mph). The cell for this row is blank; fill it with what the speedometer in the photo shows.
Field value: 165 mph
